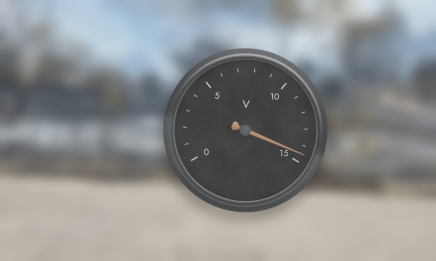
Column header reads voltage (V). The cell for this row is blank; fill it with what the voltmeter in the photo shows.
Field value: 14.5 V
